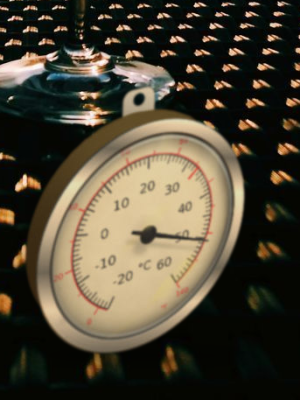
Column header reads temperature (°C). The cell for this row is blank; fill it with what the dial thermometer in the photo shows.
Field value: 50 °C
